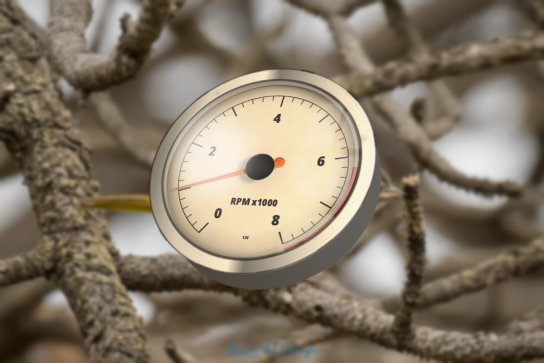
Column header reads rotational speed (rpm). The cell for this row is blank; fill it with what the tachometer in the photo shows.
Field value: 1000 rpm
